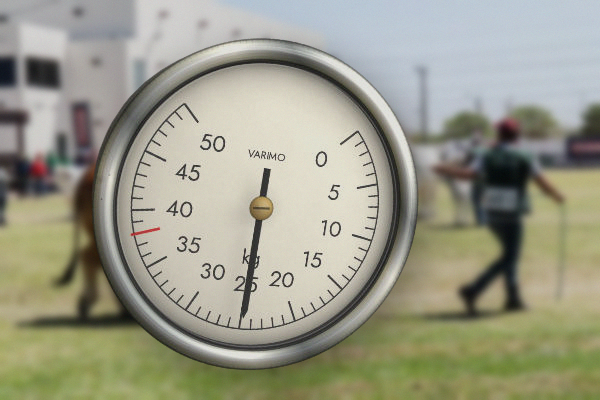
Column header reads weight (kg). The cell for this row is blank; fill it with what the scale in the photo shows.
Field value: 25 kg
